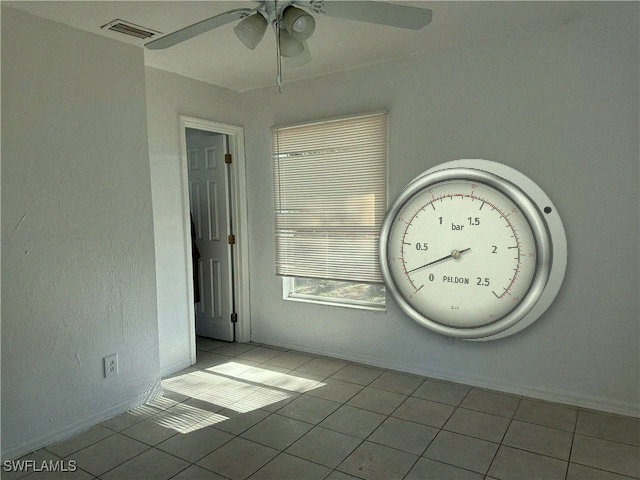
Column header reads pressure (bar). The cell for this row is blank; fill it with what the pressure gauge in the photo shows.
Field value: 0.2 bar
